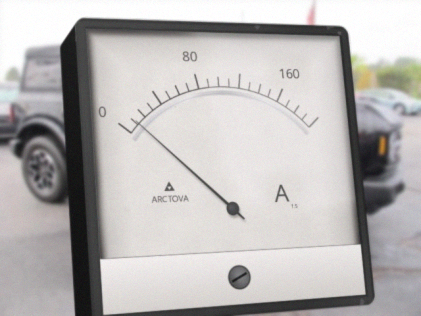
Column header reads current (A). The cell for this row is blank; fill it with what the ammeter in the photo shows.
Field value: 10 A
